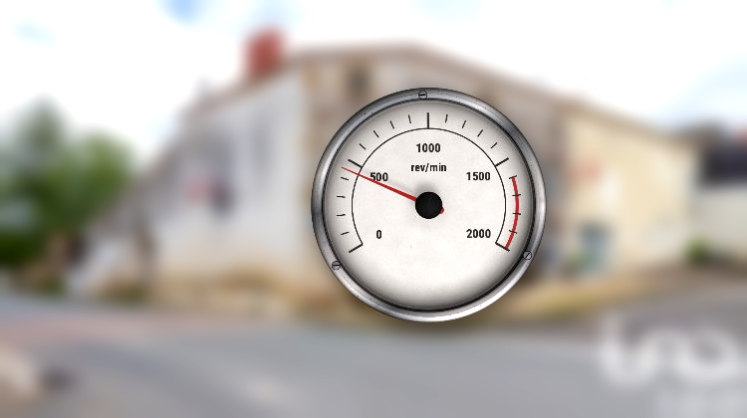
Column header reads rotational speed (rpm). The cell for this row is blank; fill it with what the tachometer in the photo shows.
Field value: 450 rpm
